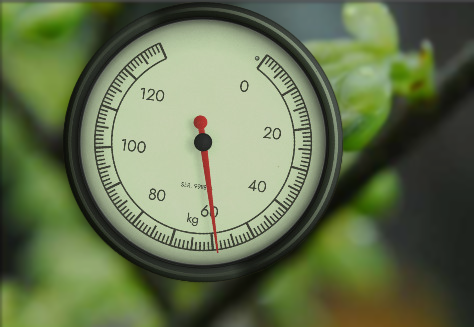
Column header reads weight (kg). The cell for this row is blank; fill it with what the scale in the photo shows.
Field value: 59 kg
